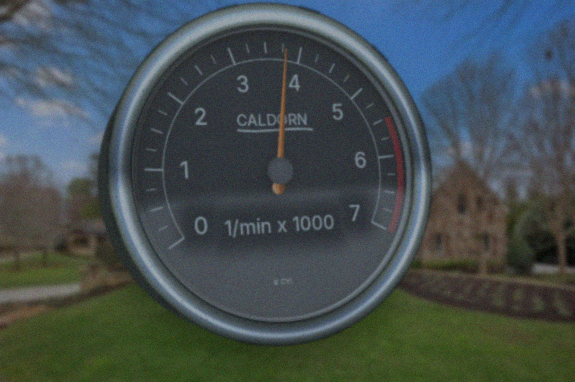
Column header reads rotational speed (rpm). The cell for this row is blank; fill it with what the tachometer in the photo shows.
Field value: 3750 rpm
